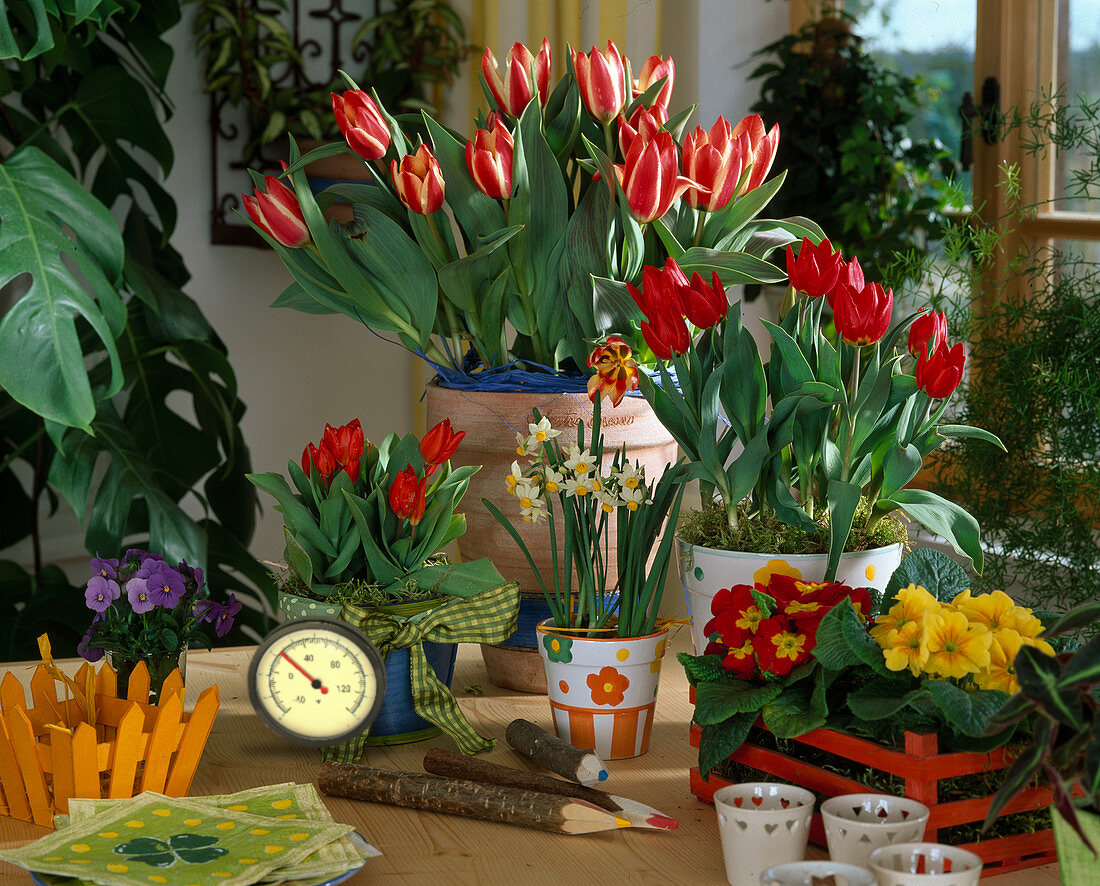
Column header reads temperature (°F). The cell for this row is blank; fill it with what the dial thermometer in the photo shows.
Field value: 20 °F
